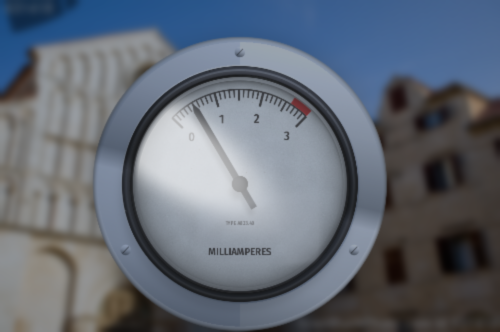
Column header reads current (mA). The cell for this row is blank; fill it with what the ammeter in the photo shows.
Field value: 0.5 mA
